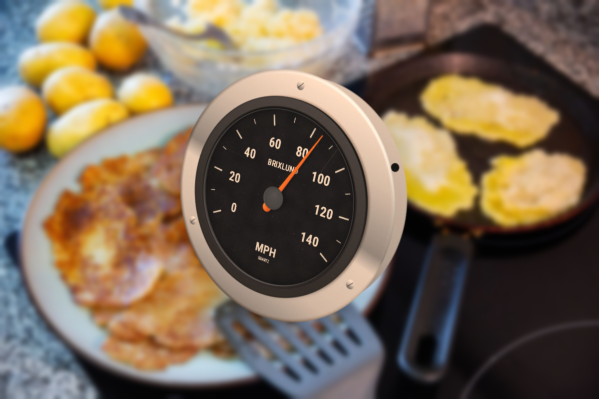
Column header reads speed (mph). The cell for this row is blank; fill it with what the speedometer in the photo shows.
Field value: 85 mph
